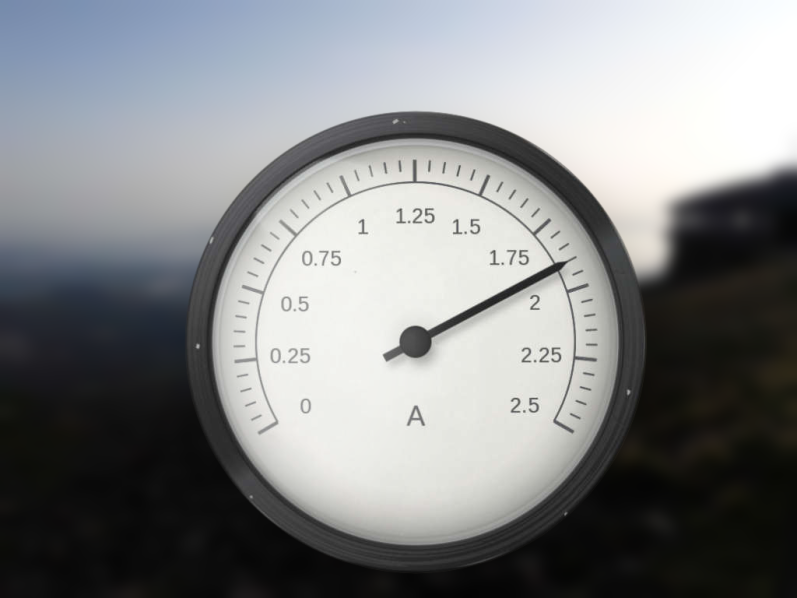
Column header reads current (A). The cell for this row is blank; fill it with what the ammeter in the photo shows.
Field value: 1.9 A
